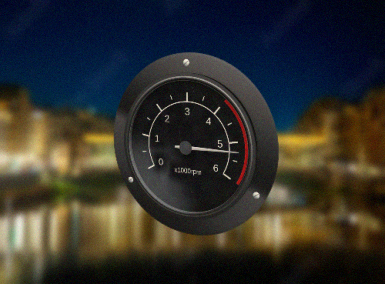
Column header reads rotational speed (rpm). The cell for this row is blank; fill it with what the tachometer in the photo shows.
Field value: 5250 rpm
